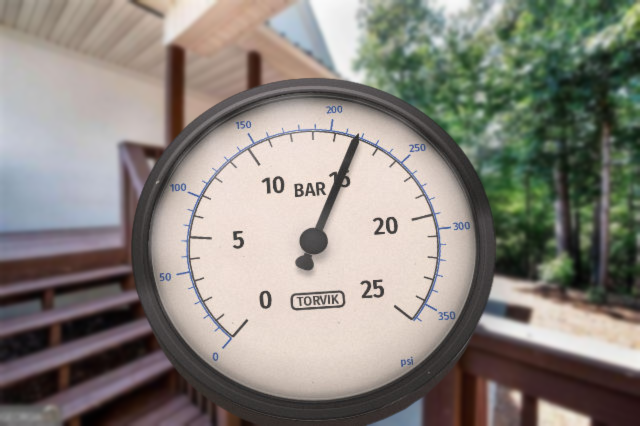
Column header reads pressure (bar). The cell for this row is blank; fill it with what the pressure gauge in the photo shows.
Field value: 15 bar
